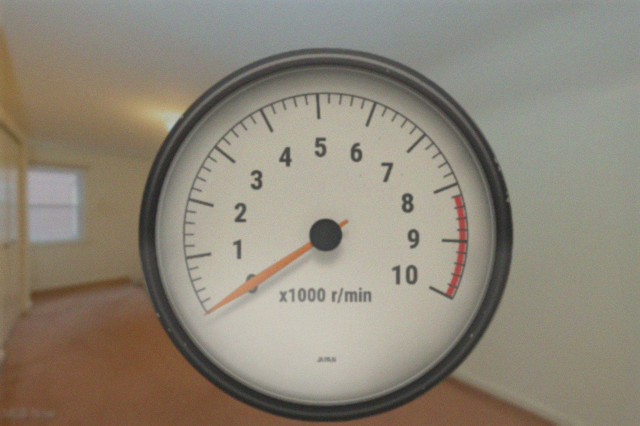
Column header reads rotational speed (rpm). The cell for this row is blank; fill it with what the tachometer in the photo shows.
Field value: 0 rpm
